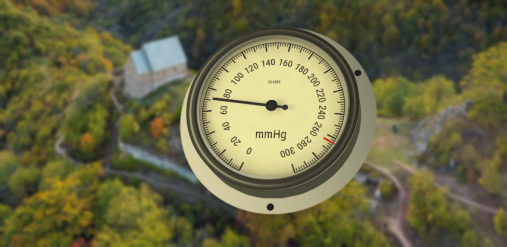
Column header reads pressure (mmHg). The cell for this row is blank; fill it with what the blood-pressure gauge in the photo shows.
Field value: 70 mmHg
